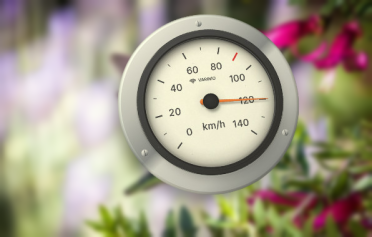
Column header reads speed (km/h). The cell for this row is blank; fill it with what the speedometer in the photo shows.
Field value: 120 km/h
